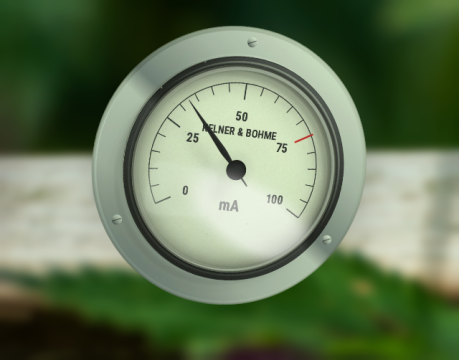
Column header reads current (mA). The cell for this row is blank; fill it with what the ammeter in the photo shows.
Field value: 32.5 mA
